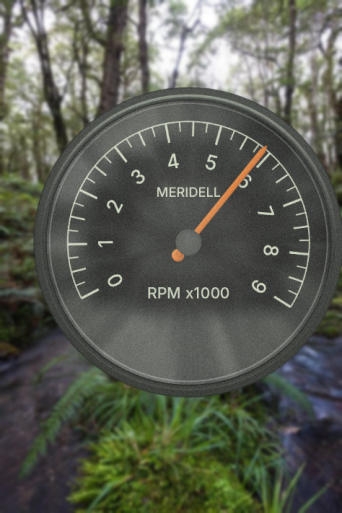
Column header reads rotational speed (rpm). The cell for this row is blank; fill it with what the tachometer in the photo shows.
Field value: 5875 rpm
